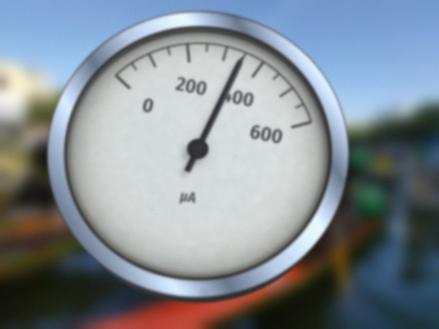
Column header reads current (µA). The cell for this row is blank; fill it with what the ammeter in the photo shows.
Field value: 350 µA
